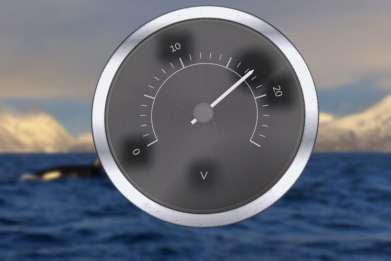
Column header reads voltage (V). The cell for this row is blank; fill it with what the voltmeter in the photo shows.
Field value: 17.5 V
